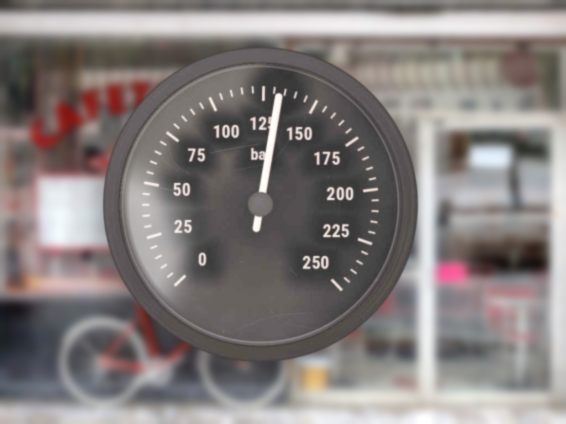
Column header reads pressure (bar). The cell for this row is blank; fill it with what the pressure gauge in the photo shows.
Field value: 132.5 bar
